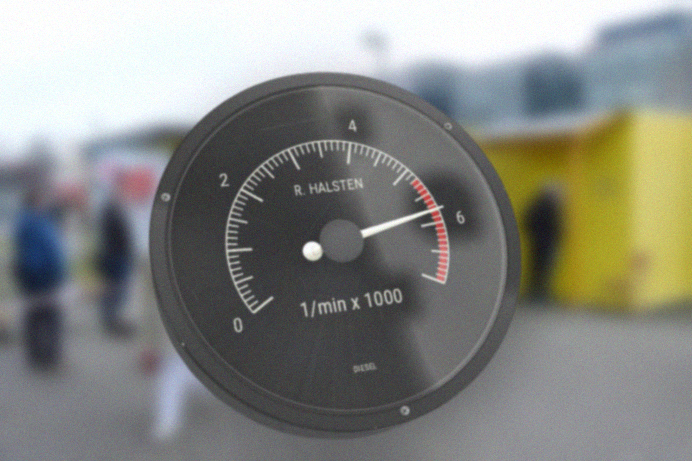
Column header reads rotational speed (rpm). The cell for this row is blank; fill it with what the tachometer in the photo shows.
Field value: 5800 rpm
